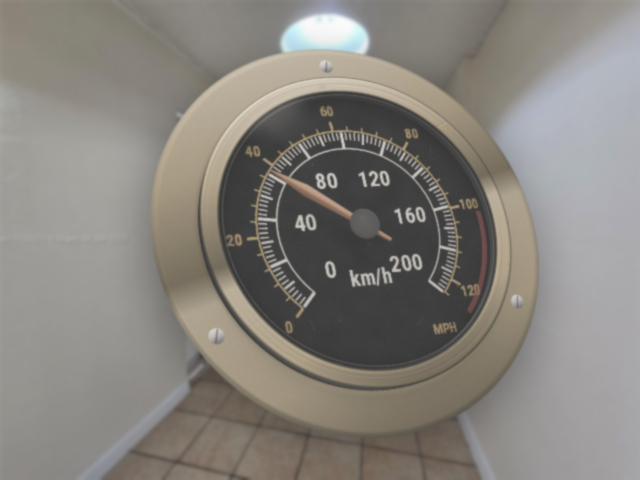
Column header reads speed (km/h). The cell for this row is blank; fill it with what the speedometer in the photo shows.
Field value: 60 km/h
